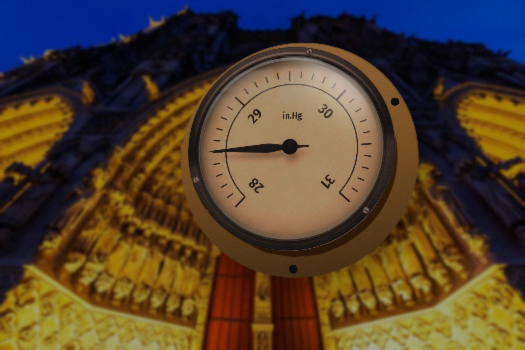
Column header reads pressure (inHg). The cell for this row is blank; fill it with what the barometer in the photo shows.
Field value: 28.5 inHg
